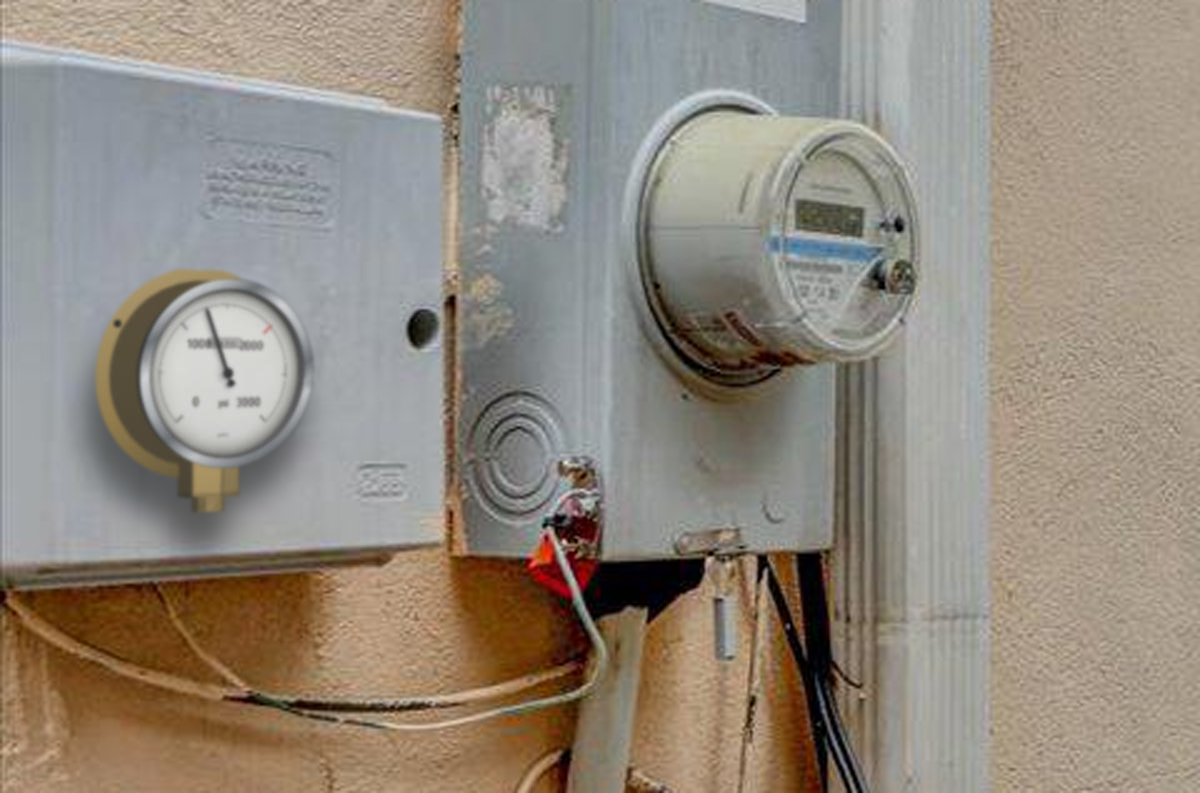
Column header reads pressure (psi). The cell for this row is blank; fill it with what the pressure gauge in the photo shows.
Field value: 1250 psi
